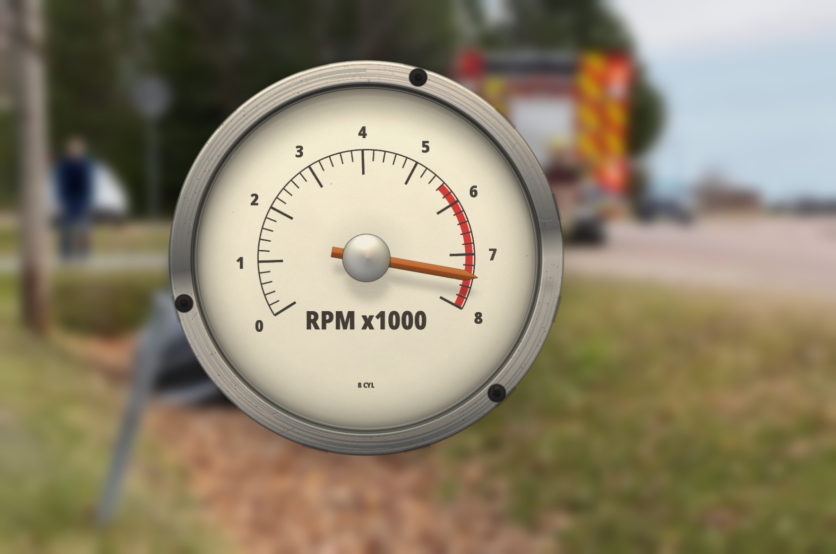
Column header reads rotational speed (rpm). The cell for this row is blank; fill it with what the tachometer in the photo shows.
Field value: 7400 rpm
